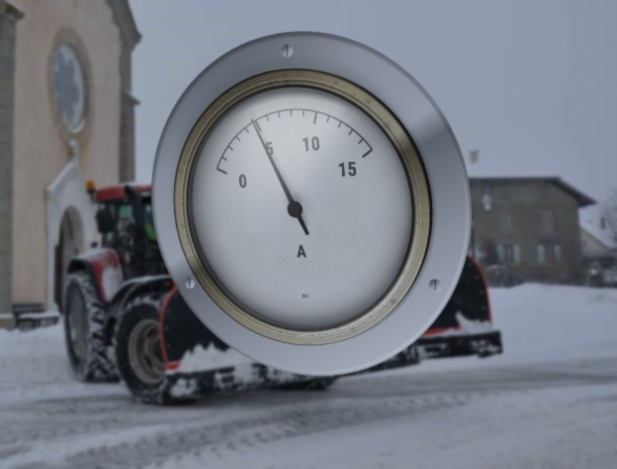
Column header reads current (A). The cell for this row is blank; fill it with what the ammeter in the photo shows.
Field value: 5 A
